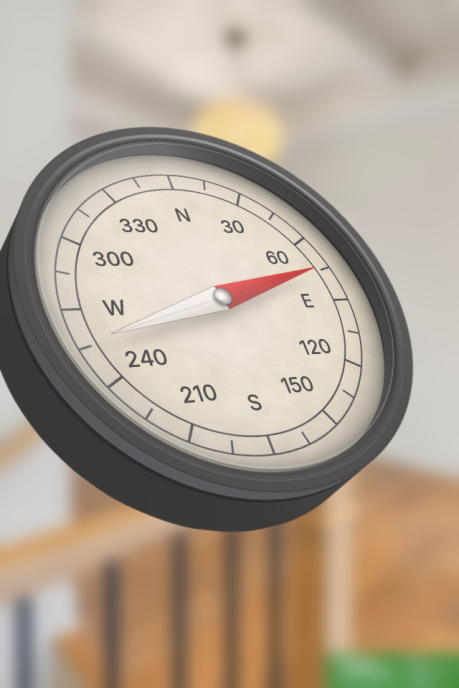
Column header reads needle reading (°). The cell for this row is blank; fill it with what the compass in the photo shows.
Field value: 75 °
